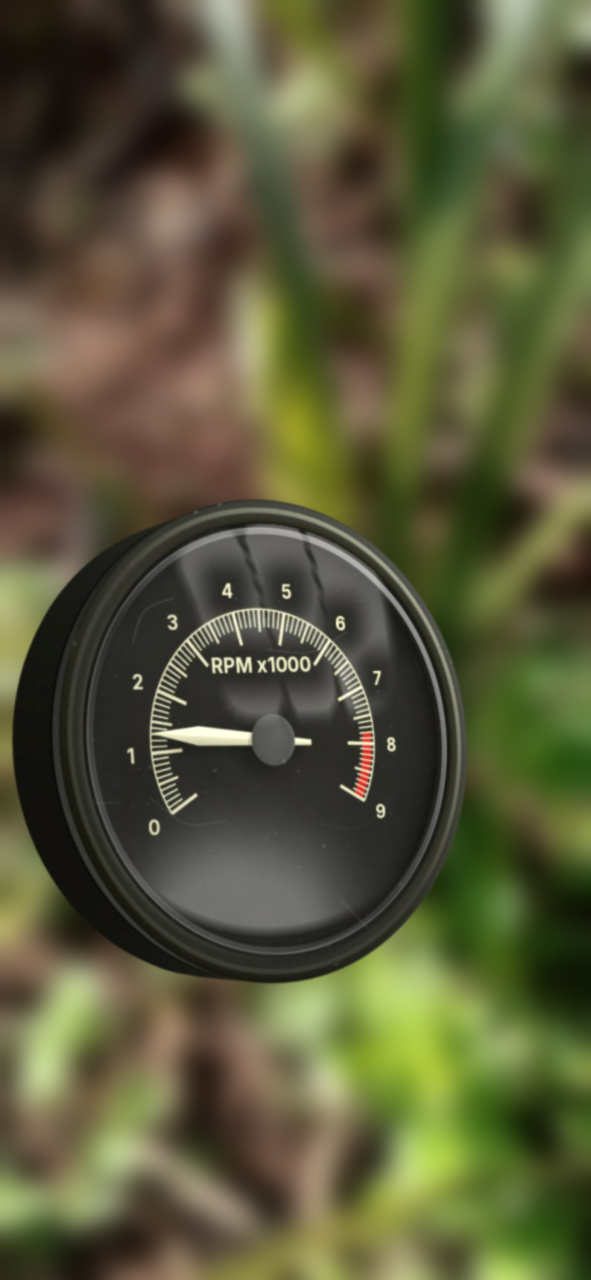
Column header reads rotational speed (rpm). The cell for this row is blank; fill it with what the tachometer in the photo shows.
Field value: 1300 rpm
